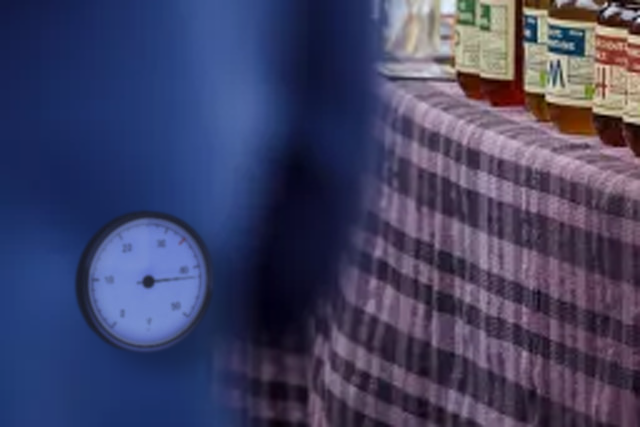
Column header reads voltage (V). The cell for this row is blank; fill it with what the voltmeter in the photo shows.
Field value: 42 V
